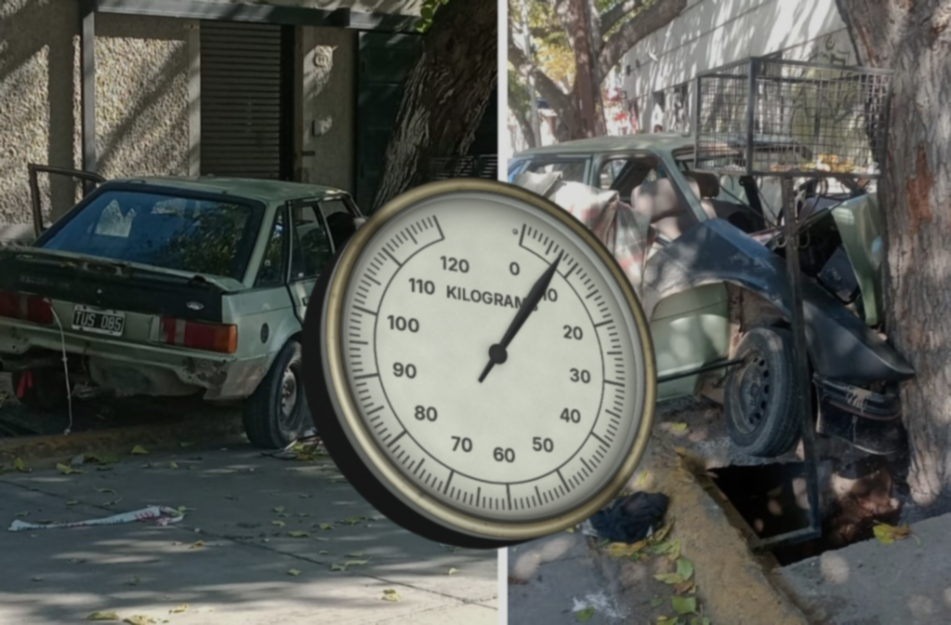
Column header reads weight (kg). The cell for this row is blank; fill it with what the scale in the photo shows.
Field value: 7 kg
